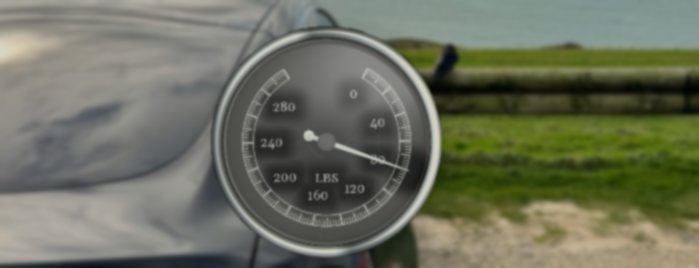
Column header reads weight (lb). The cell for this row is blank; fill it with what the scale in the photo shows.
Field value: 80 lb
